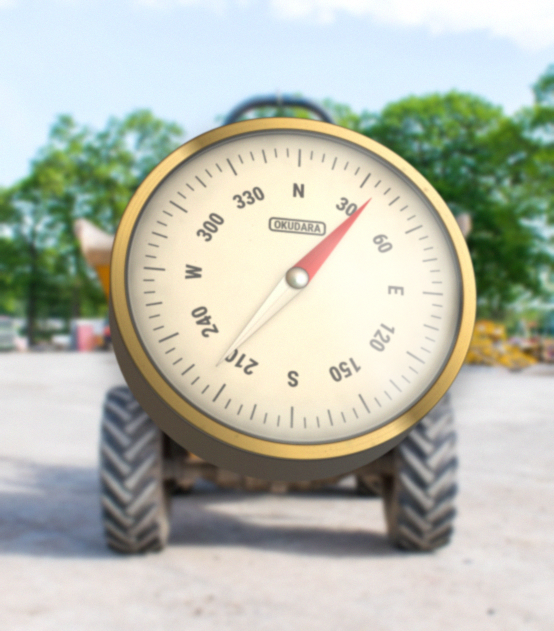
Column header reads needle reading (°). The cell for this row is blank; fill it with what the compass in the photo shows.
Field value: 37.5 °
